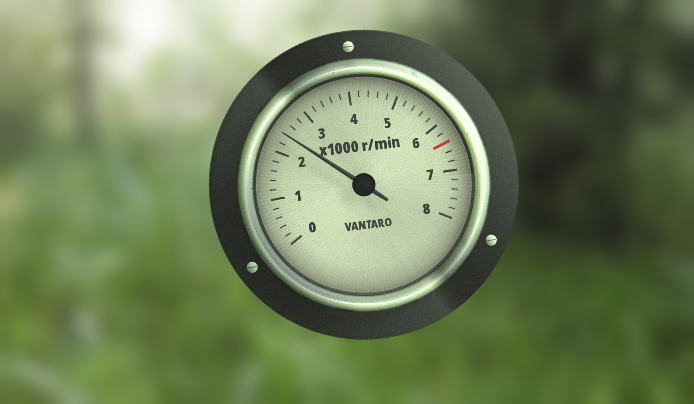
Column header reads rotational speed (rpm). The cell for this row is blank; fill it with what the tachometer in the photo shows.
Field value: 2400 rpm
